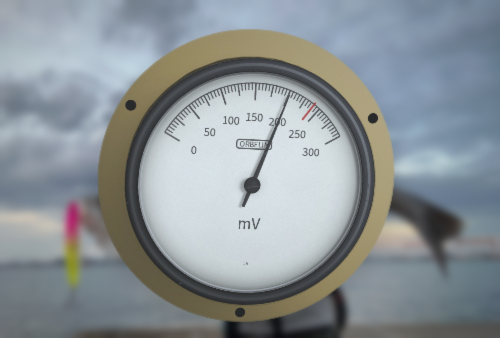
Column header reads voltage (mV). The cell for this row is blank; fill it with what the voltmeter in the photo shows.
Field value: 200 mV
